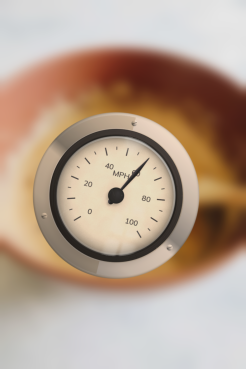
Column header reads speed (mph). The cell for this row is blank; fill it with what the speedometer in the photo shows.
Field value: 60 mph
